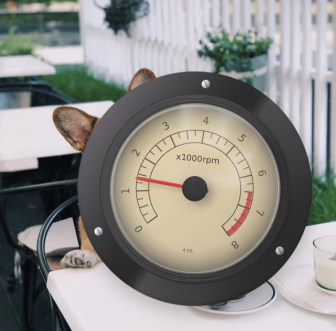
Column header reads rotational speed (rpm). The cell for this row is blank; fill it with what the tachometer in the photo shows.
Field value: 1375 rpm
